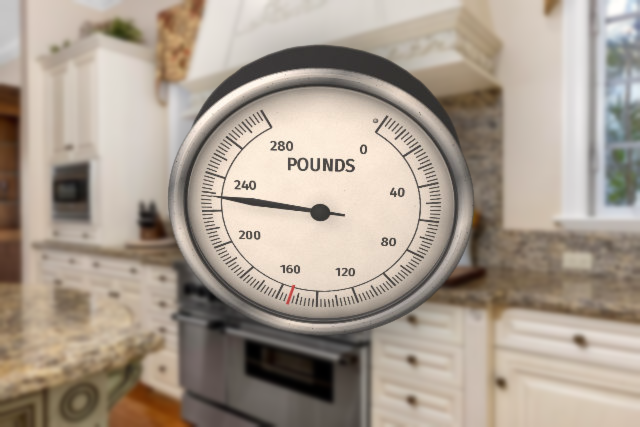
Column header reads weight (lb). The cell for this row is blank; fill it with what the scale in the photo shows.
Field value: 230 lb
